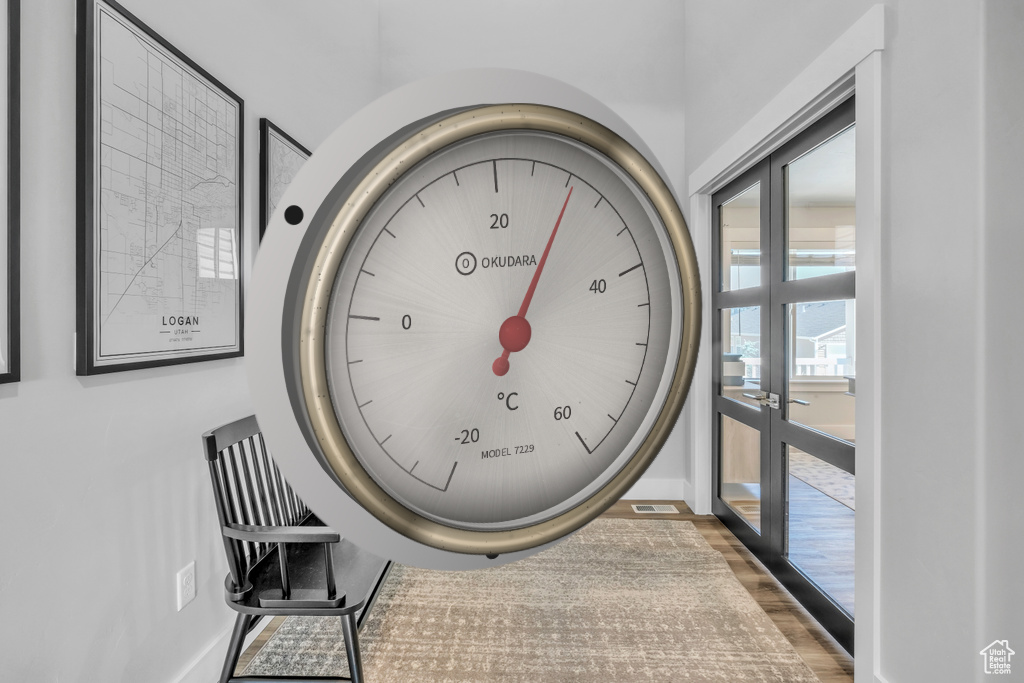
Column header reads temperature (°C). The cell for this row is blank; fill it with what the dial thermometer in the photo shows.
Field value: 28 °C
